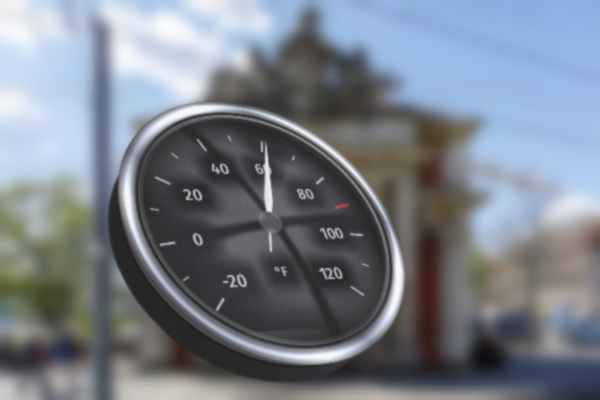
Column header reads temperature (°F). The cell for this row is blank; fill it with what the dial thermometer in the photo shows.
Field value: 60 °F
